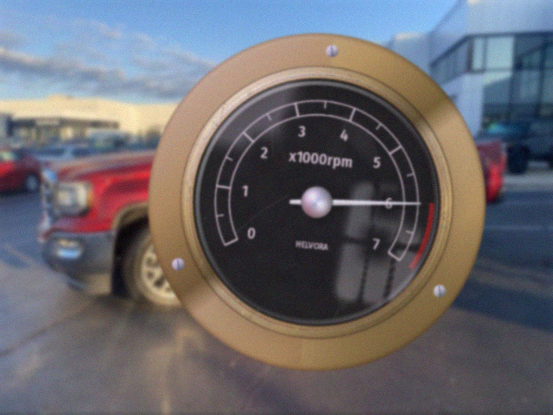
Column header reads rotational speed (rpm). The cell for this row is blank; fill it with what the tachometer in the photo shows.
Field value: 6000 rpm
